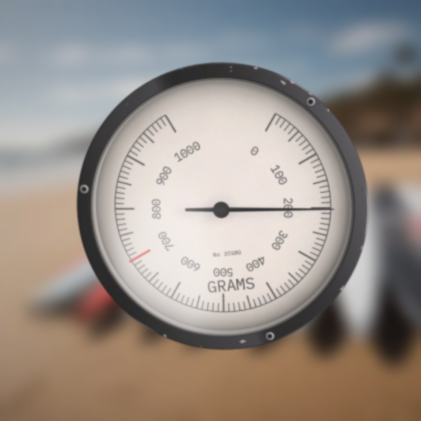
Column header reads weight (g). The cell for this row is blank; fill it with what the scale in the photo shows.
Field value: 200 g
